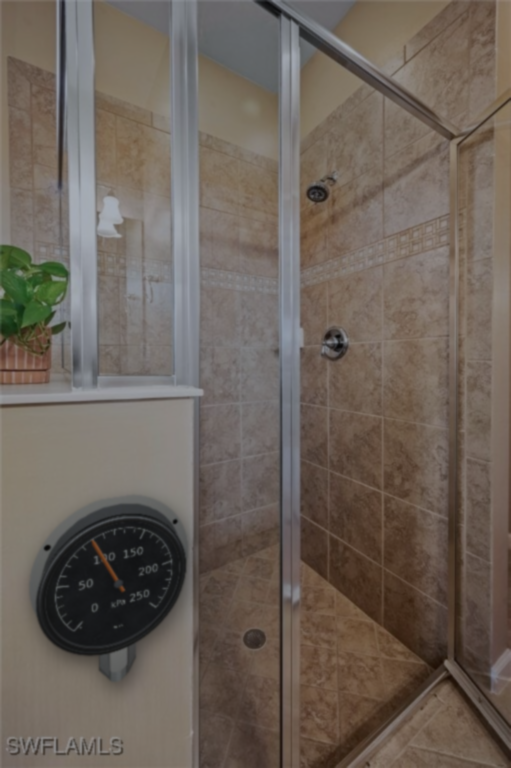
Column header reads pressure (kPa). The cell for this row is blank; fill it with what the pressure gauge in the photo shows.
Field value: 100 kPa
